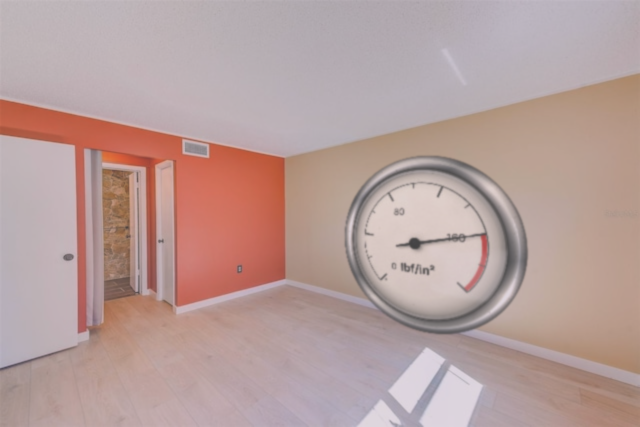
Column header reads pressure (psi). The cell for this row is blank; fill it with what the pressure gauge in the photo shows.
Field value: 160 psi
